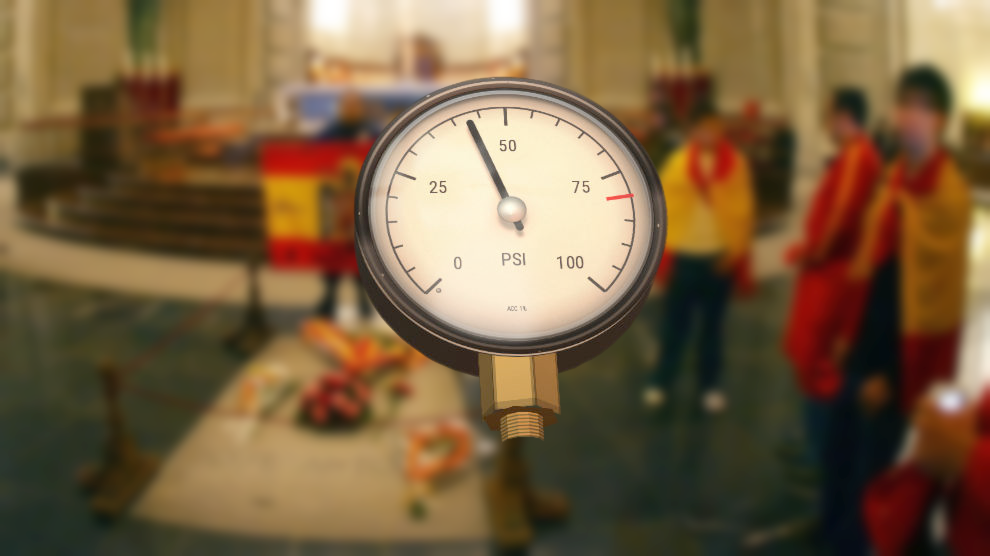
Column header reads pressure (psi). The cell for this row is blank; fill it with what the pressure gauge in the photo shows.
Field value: 42.5 psi
